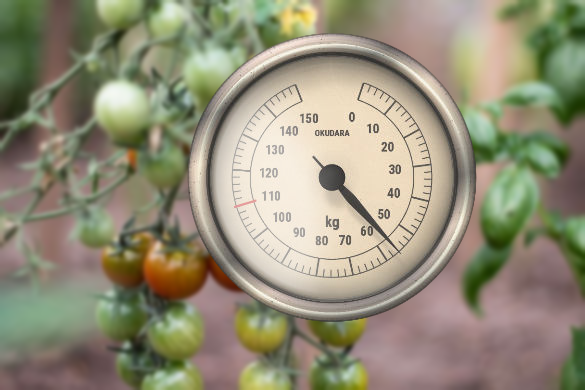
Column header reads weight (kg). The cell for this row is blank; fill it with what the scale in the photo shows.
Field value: 56 kg
